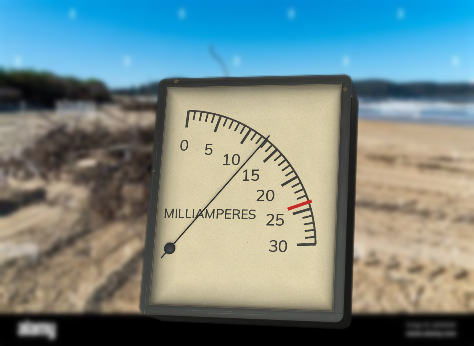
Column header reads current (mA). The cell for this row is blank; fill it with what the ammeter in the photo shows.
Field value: 13 mA
